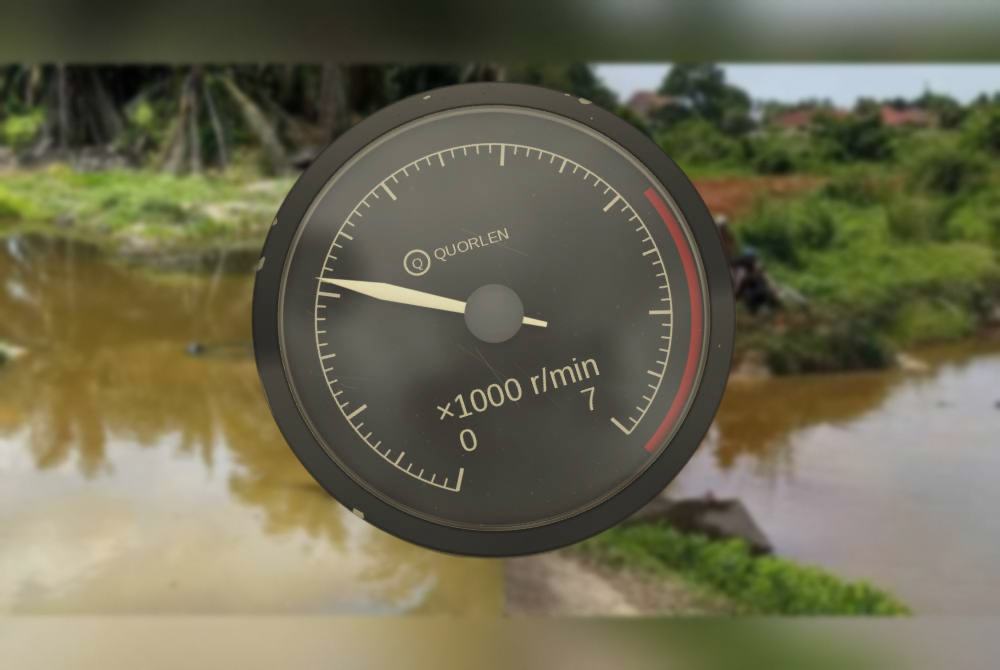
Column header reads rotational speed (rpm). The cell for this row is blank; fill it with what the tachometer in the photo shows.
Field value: 2100 rpm
